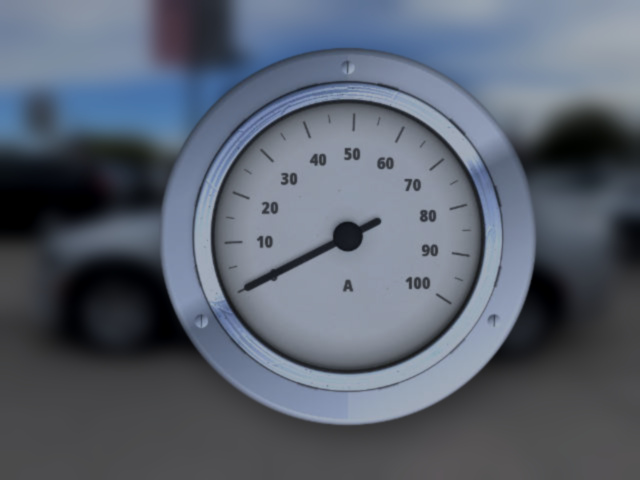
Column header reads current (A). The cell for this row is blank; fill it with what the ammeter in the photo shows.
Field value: 0 A
